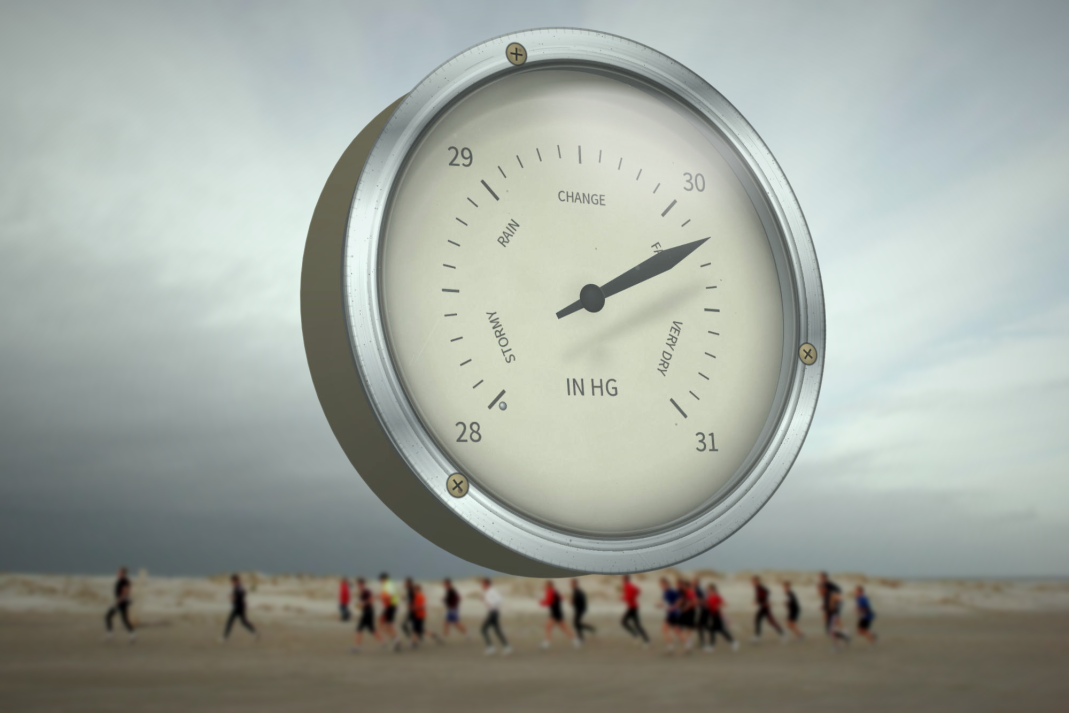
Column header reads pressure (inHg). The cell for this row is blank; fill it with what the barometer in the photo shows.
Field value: 30.2 inHg
